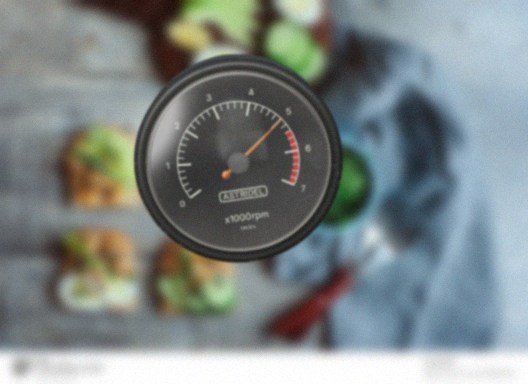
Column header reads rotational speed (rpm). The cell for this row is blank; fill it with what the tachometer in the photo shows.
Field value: 5000 rpm
